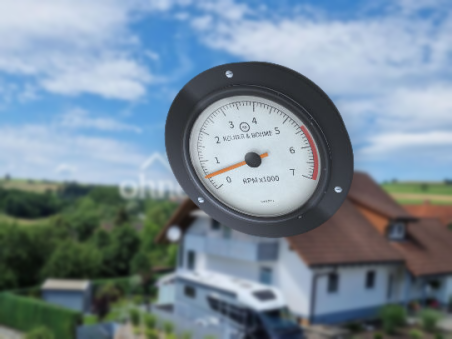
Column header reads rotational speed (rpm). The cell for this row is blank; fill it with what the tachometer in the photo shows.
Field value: 500 rpm
